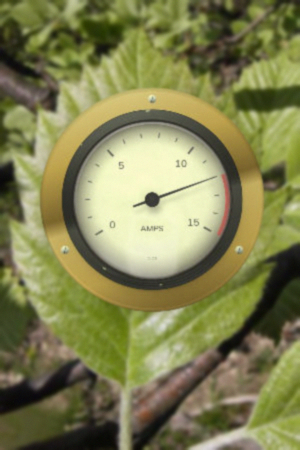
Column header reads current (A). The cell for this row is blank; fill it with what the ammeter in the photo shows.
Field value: 12 A
